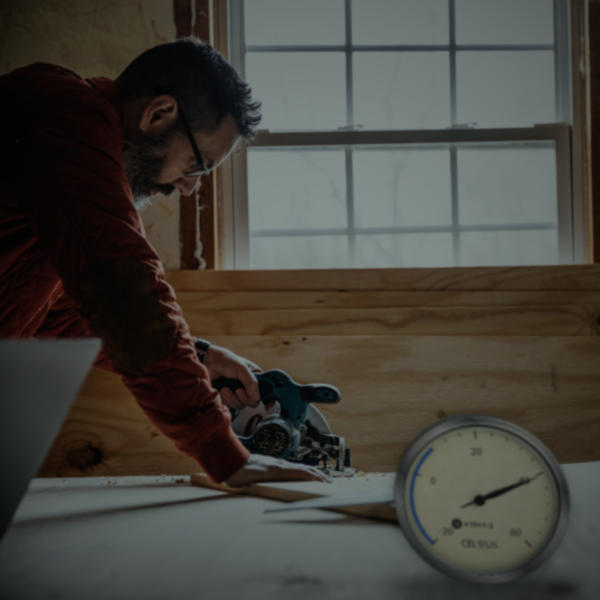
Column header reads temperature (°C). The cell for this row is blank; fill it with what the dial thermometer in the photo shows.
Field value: 40 °C
